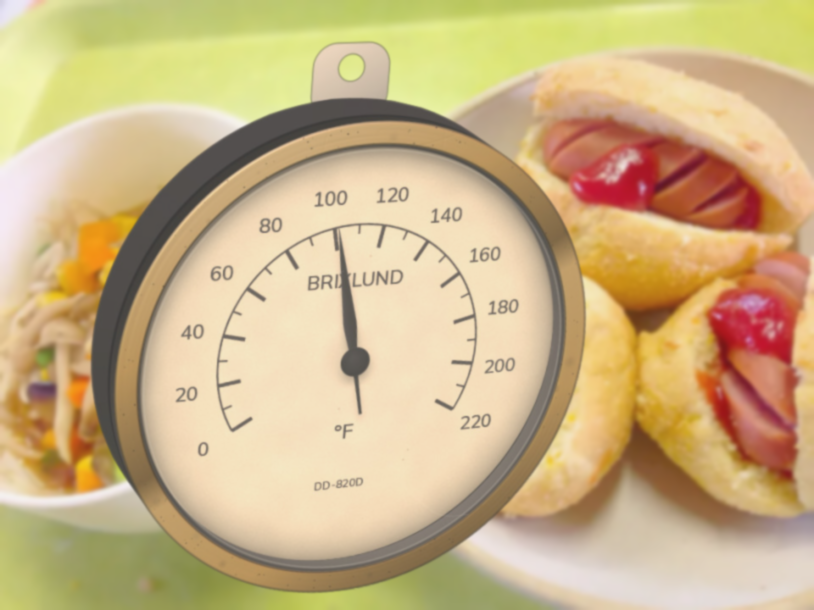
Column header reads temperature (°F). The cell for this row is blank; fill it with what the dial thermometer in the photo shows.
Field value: 100 °F
